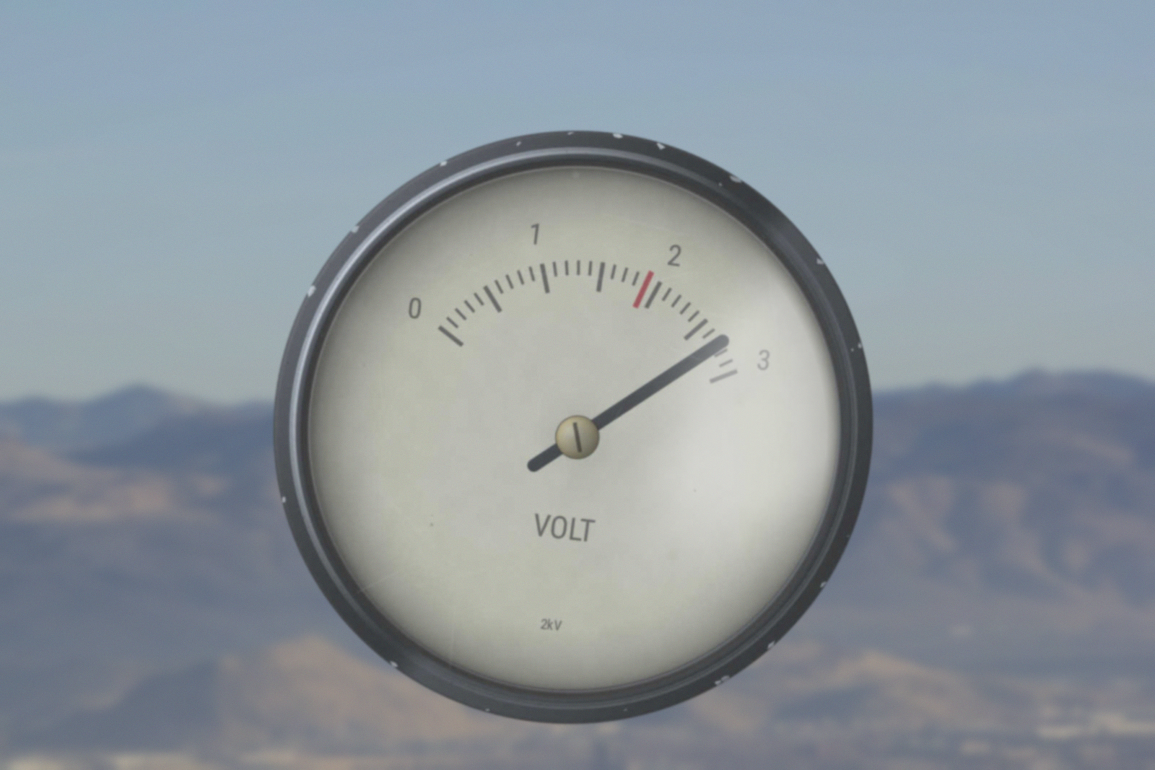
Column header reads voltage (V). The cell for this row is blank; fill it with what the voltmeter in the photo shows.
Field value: 2.7 V
